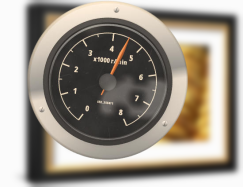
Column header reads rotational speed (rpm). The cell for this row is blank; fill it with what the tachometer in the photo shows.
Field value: 4500 rpm
